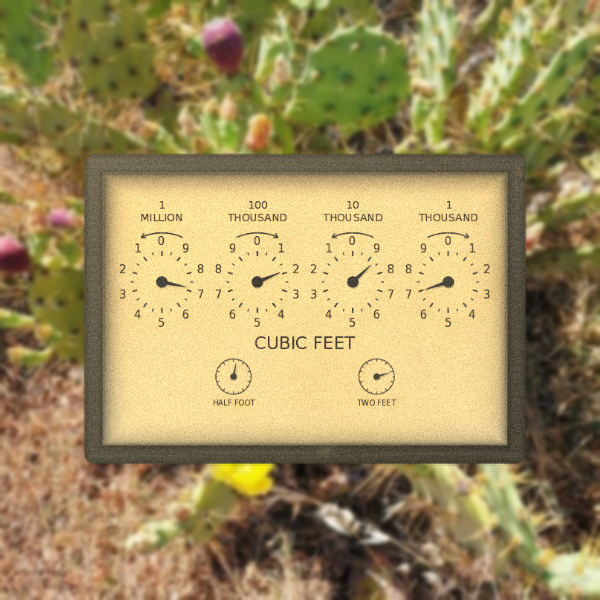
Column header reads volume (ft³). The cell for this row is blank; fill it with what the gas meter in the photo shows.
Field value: 718700 ft³
